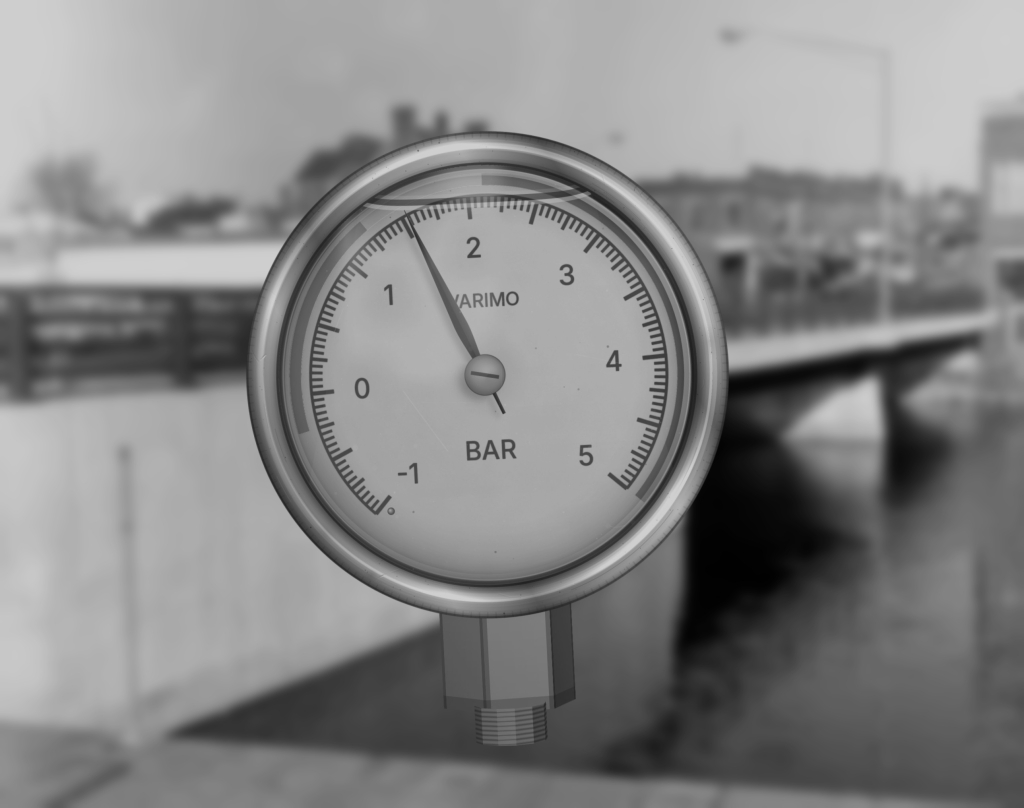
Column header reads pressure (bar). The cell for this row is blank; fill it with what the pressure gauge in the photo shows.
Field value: 1.55 bar
